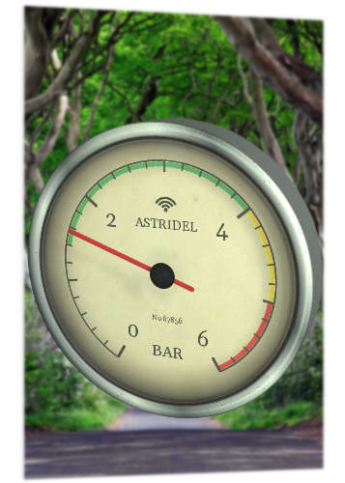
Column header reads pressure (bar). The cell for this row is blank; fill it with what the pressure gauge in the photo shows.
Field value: 1.6 bar
